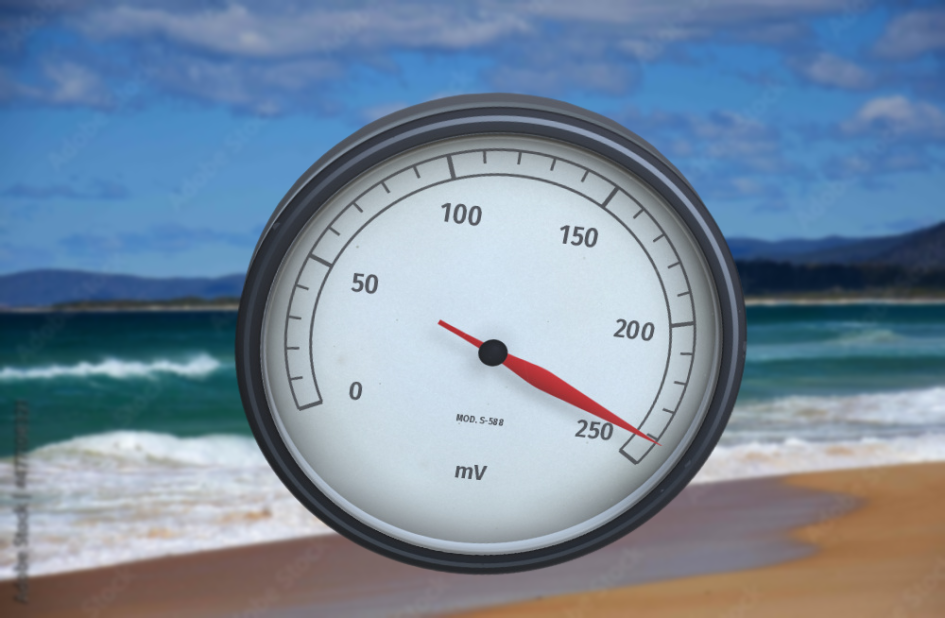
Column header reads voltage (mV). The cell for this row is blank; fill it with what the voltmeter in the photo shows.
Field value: 240 mV
